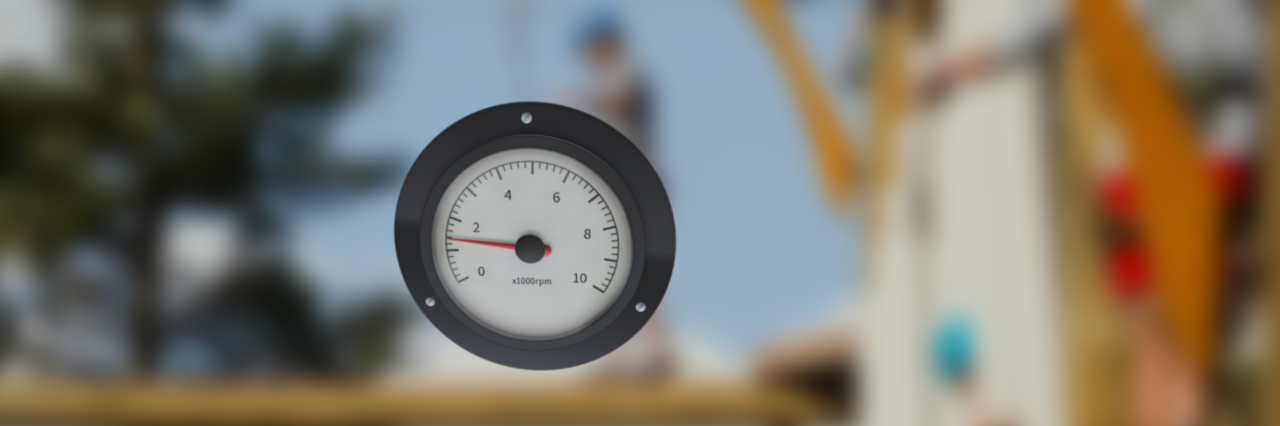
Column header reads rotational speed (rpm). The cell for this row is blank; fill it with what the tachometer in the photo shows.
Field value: 1400 rpm
